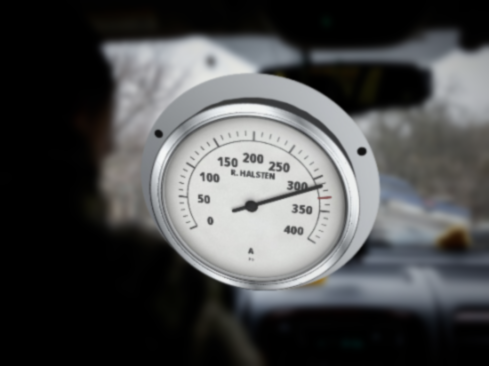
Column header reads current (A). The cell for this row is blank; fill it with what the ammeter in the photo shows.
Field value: 310 A
